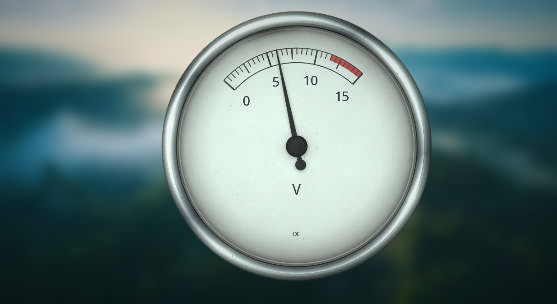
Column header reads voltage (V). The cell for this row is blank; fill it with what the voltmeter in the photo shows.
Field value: 6 V
